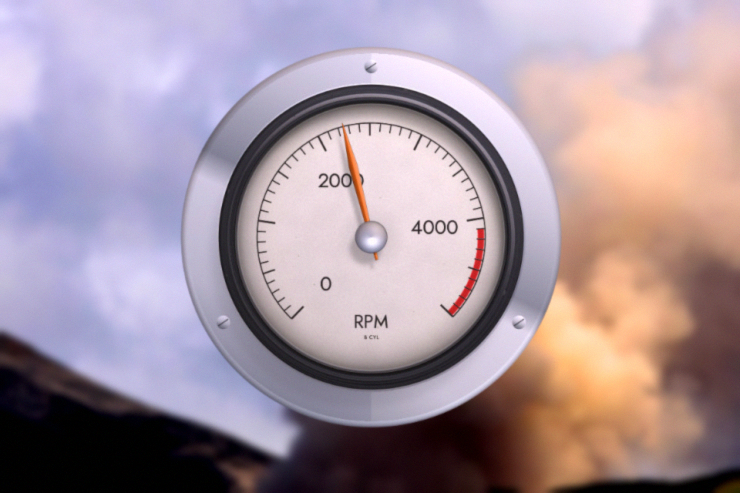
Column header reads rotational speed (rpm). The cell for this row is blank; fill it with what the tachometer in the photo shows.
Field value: 2250 rpm
